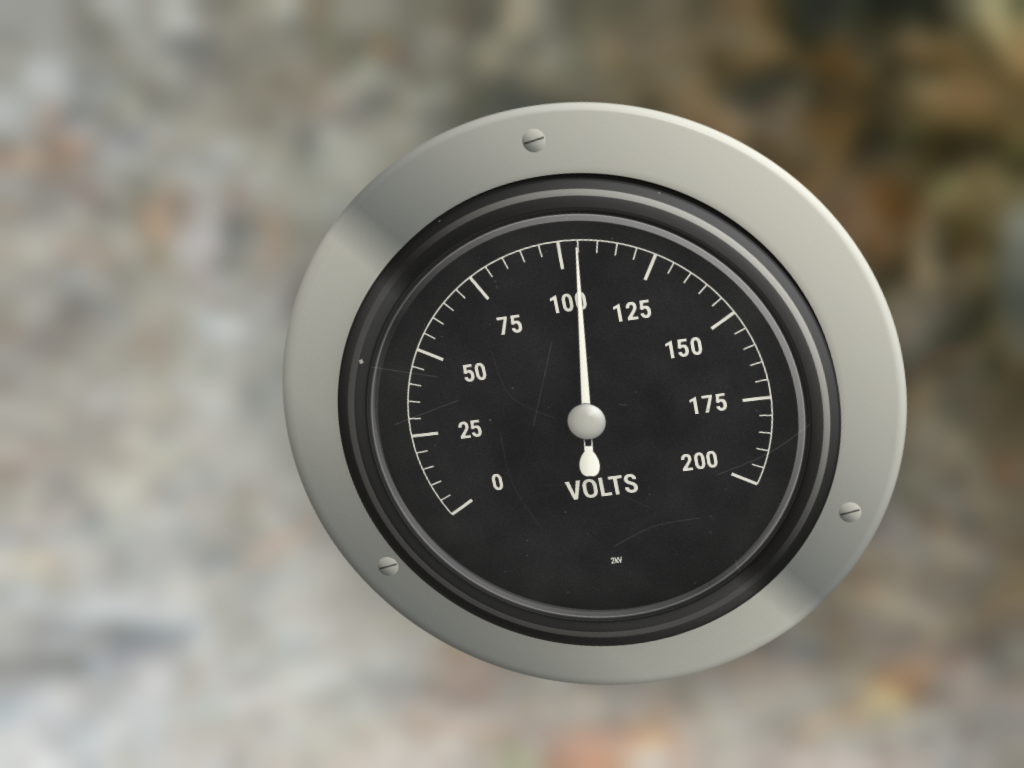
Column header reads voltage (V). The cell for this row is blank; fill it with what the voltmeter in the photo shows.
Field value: 105 V
